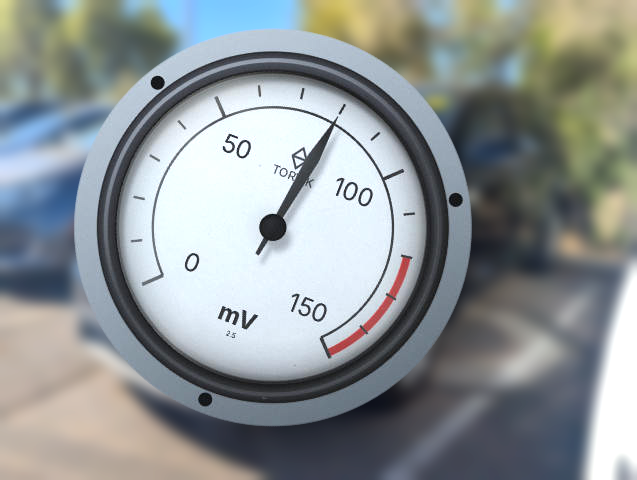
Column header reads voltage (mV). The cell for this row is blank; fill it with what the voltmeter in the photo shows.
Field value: 80 mV
